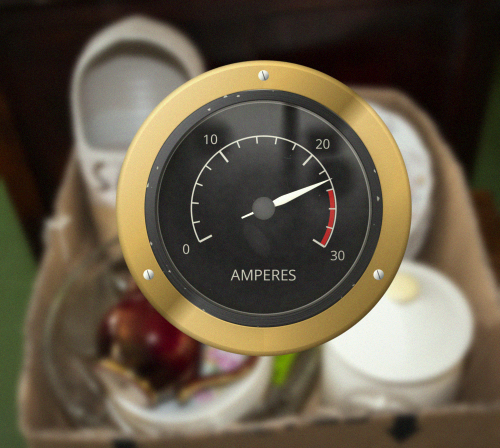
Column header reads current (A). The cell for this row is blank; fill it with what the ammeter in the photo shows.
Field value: 23 A
